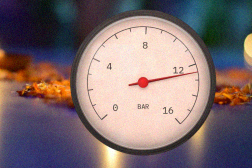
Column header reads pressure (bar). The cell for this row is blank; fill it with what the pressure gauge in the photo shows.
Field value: 12.5 bar
